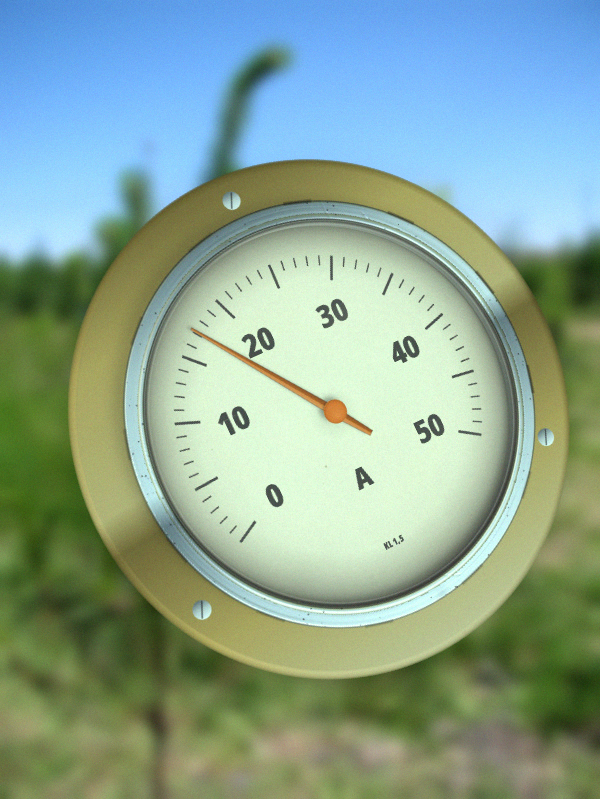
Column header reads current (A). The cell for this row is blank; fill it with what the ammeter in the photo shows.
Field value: 17 A
